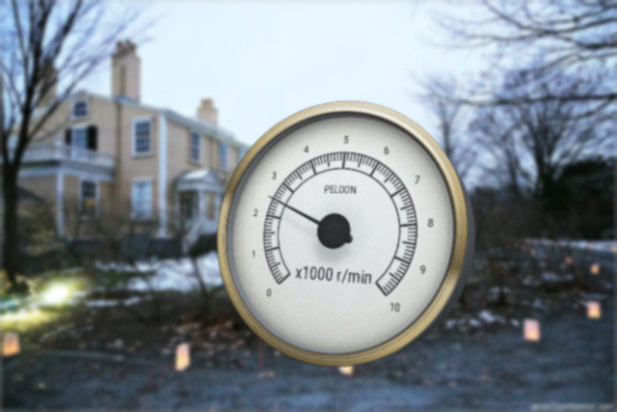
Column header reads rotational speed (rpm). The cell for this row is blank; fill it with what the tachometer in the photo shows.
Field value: 2500 rpm
